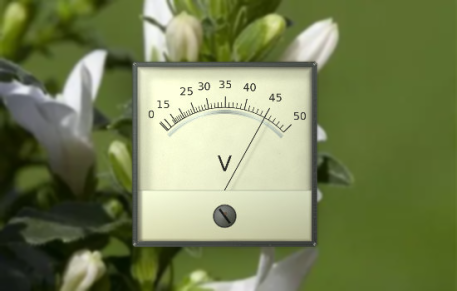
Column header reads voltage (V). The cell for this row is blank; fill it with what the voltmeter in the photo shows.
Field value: 45 V
